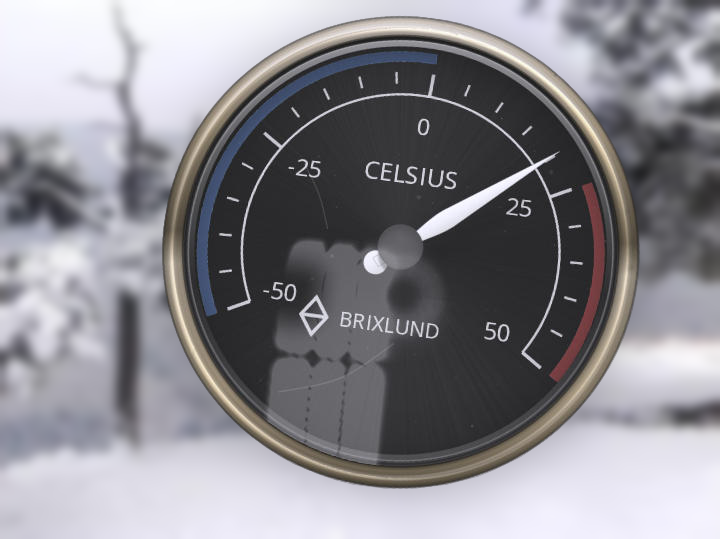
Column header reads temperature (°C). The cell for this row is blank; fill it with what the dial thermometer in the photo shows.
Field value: 20 °C
